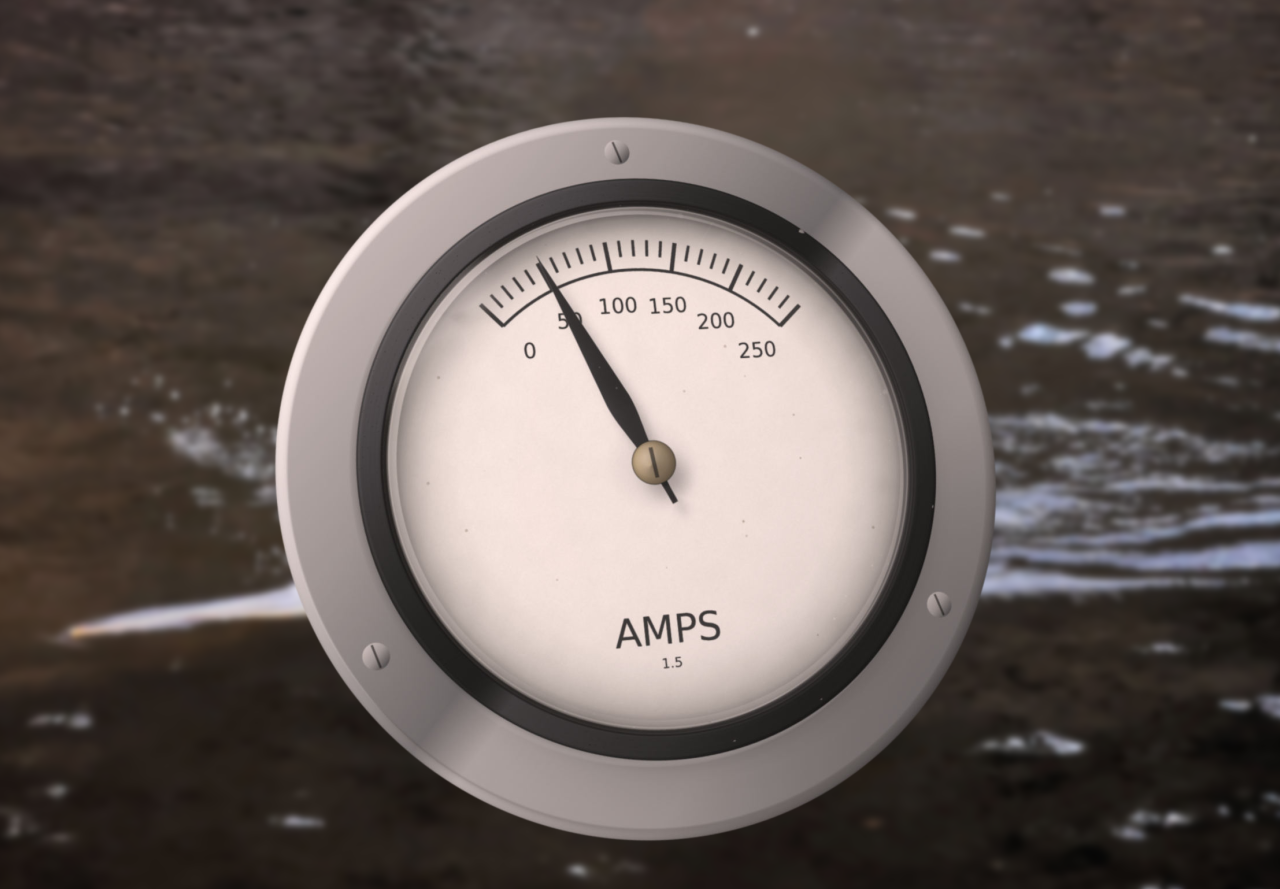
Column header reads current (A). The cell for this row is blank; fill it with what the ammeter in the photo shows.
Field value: 50 A
